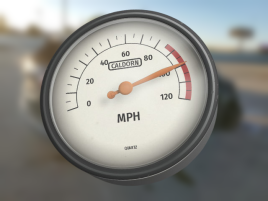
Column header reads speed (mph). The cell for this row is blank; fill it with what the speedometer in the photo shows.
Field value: 100 mph
